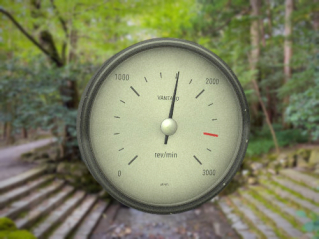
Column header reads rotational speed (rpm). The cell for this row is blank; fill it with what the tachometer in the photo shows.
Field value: 1600 rpm
